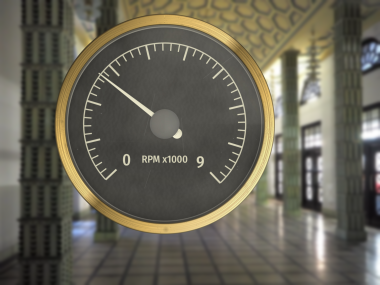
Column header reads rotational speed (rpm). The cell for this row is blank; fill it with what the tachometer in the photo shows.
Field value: 2700 rpm
